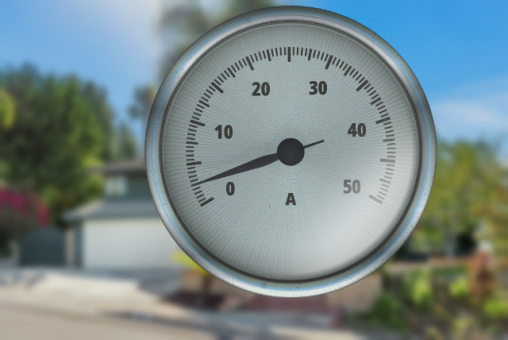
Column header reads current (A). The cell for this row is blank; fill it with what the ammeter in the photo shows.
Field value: 2.5 A
